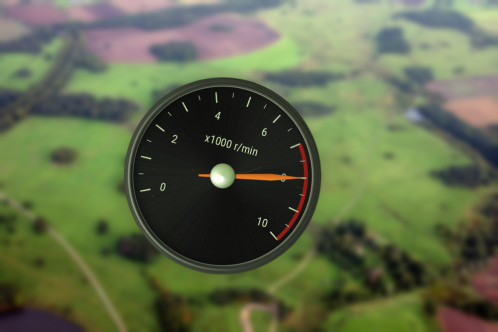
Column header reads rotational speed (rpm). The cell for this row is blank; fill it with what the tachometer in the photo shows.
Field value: 8000 rpm
